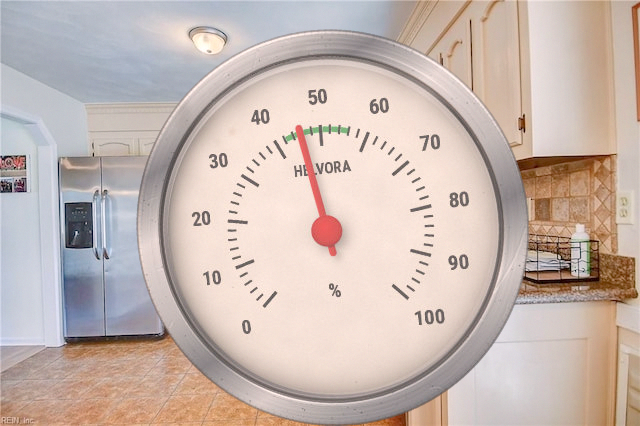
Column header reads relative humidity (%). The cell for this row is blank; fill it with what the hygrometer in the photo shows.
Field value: 46 %
